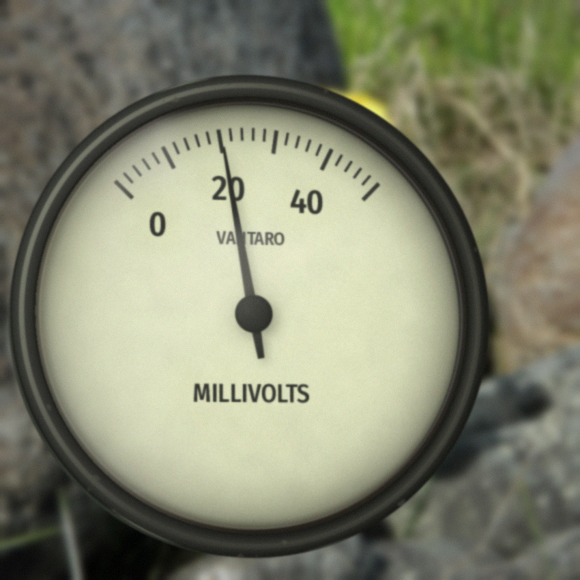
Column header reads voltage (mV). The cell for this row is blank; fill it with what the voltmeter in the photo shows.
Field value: 20 mV
